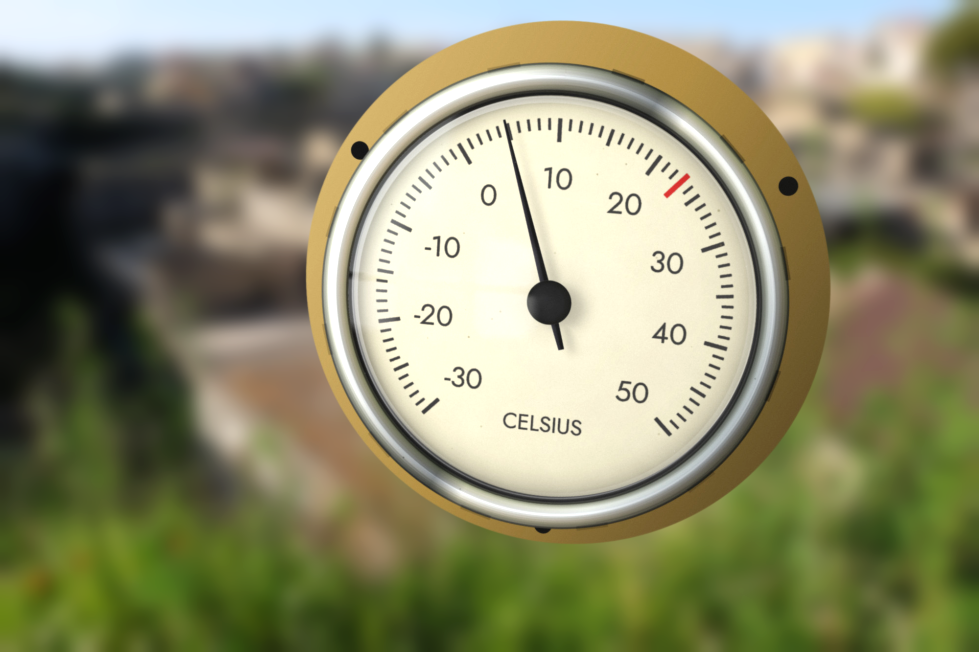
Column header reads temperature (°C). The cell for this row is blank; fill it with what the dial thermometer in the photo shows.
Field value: 5 °C
